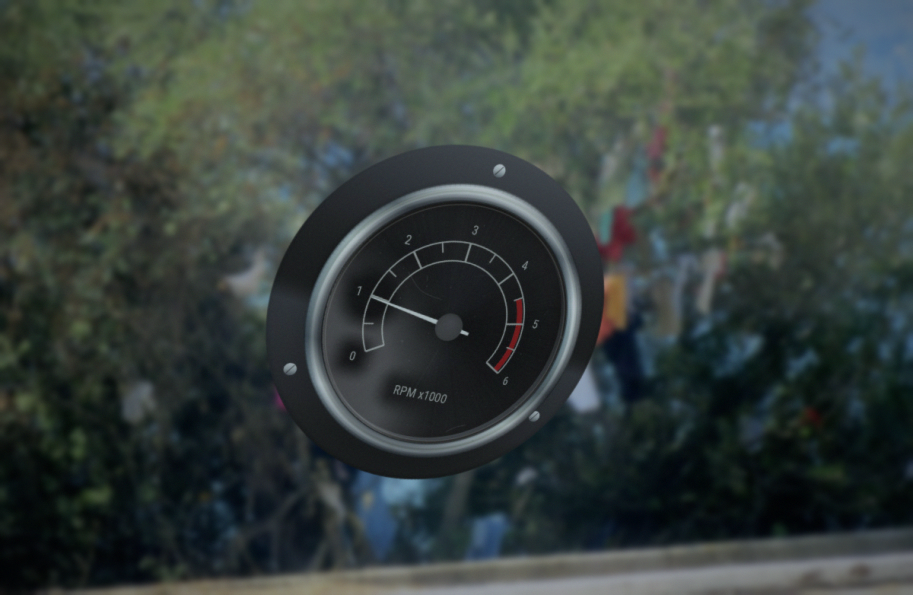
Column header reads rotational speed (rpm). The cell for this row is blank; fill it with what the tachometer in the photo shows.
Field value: 1000 rpm
